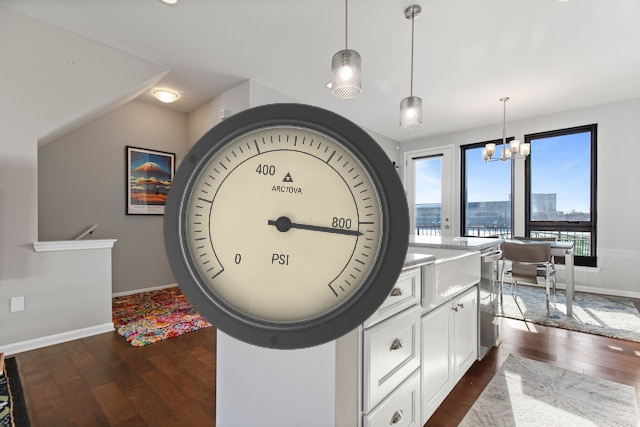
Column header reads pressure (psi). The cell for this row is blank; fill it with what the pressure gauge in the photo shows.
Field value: 830 psi
